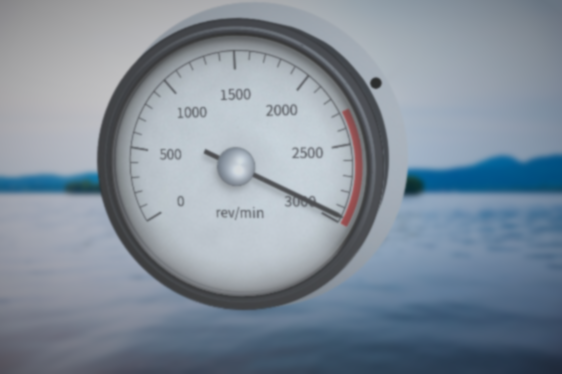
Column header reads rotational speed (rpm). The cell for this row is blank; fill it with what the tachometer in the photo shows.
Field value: 2950 rpm
